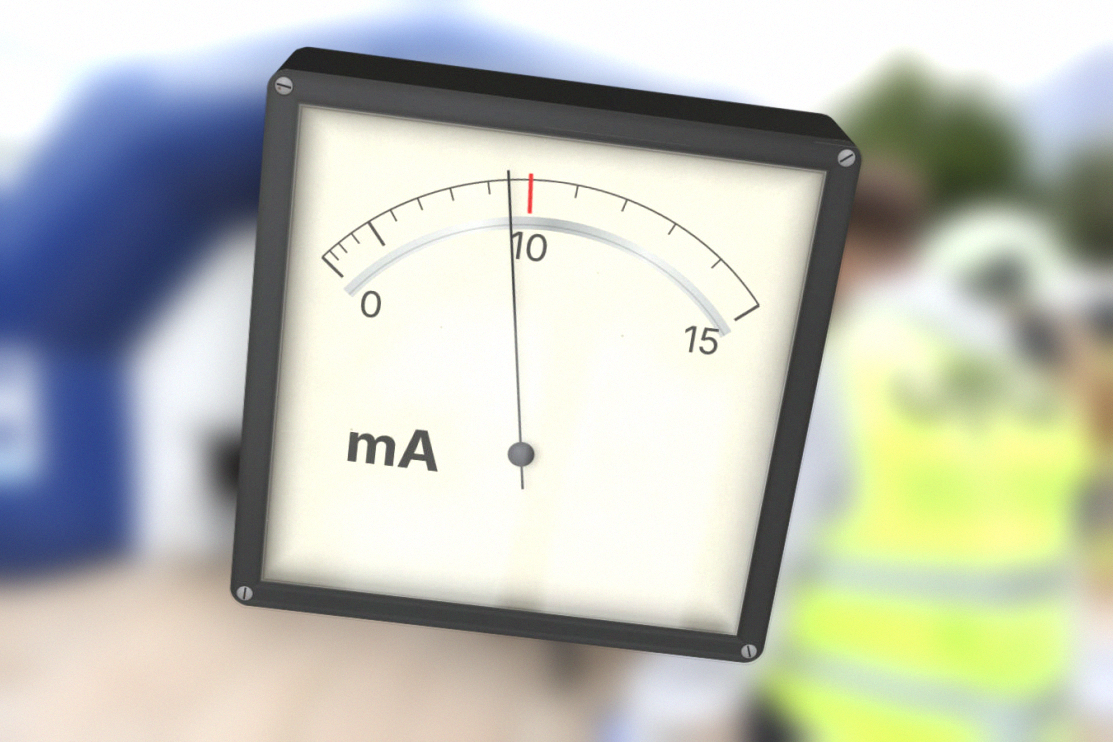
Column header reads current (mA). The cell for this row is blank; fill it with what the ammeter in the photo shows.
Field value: 9.5 mA
